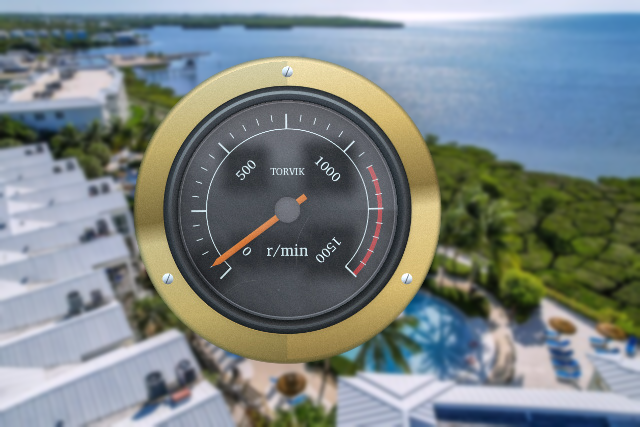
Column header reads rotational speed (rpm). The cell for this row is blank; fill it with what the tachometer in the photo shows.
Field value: 50 rpm
